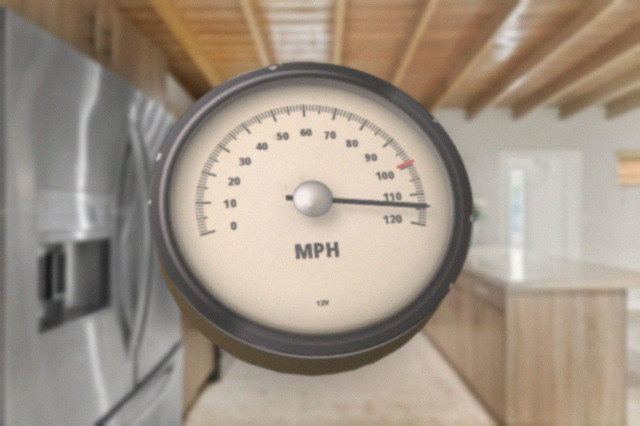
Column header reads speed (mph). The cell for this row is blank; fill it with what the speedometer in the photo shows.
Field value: 115 mph
